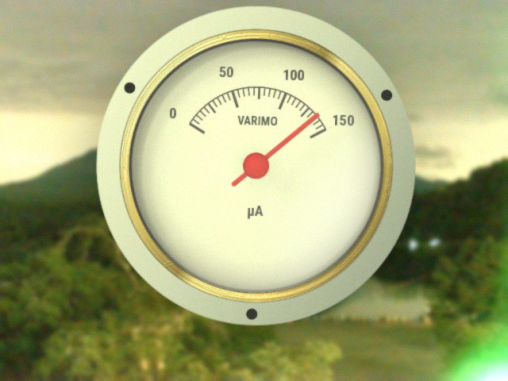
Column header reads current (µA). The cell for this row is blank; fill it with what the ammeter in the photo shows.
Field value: 135 µA
